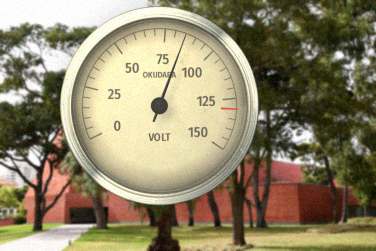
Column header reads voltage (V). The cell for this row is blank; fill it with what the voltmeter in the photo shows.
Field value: 85 V
